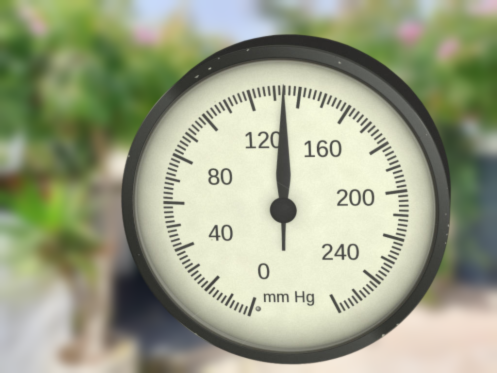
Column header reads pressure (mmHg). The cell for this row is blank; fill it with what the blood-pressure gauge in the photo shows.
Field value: 134 mmHg
